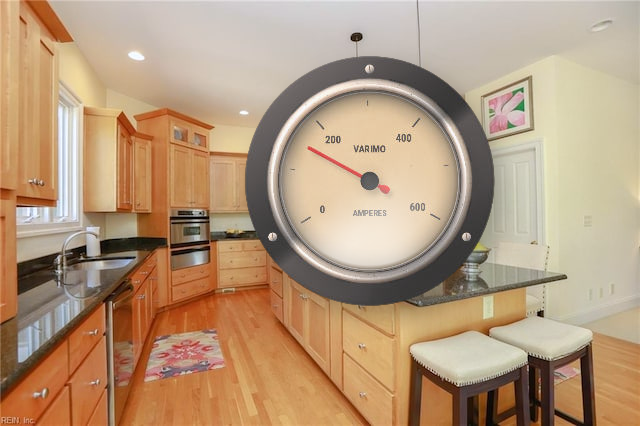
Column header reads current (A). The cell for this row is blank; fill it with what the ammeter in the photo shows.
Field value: 150 A
